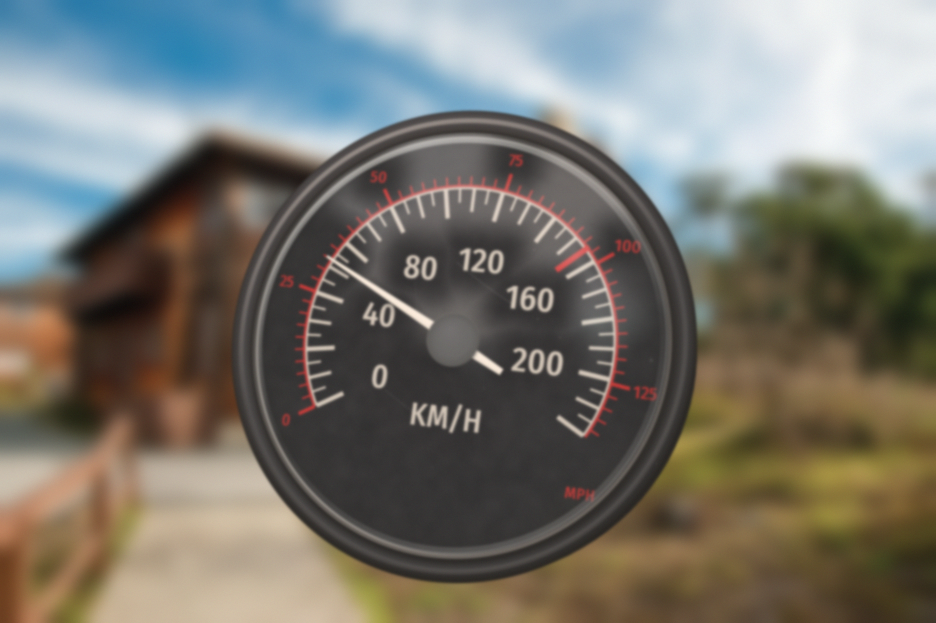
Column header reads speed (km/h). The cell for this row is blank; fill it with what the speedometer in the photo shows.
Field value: 52.5 km/h
